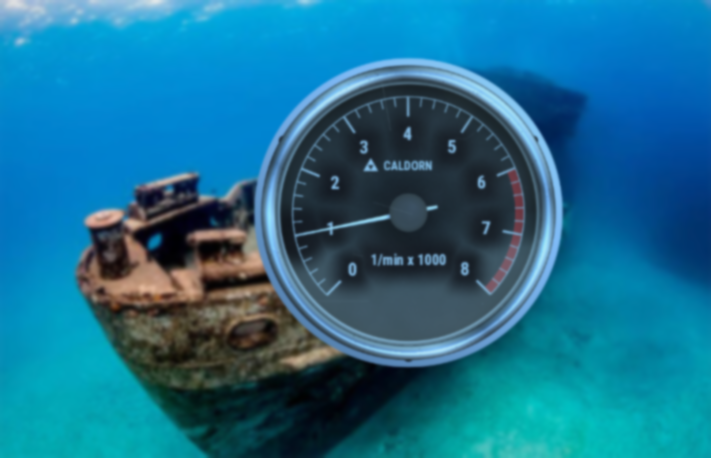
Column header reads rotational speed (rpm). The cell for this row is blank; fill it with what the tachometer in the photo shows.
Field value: 1000 rpm
